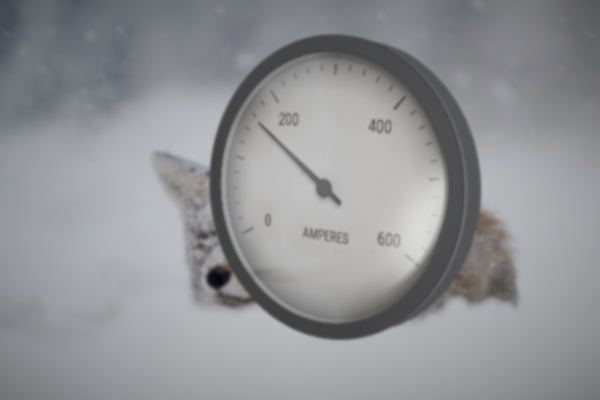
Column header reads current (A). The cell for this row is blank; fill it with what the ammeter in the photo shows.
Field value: 160 A
